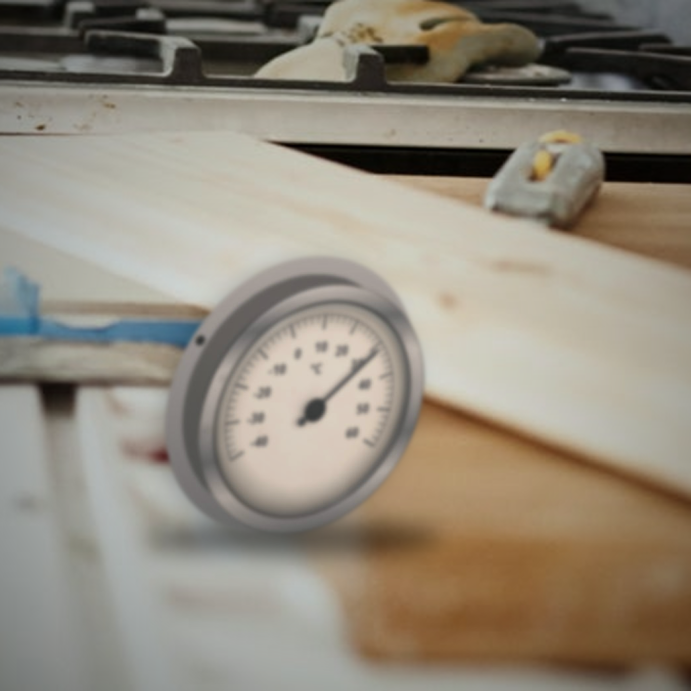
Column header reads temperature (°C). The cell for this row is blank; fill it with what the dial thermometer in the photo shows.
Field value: 30 °C
